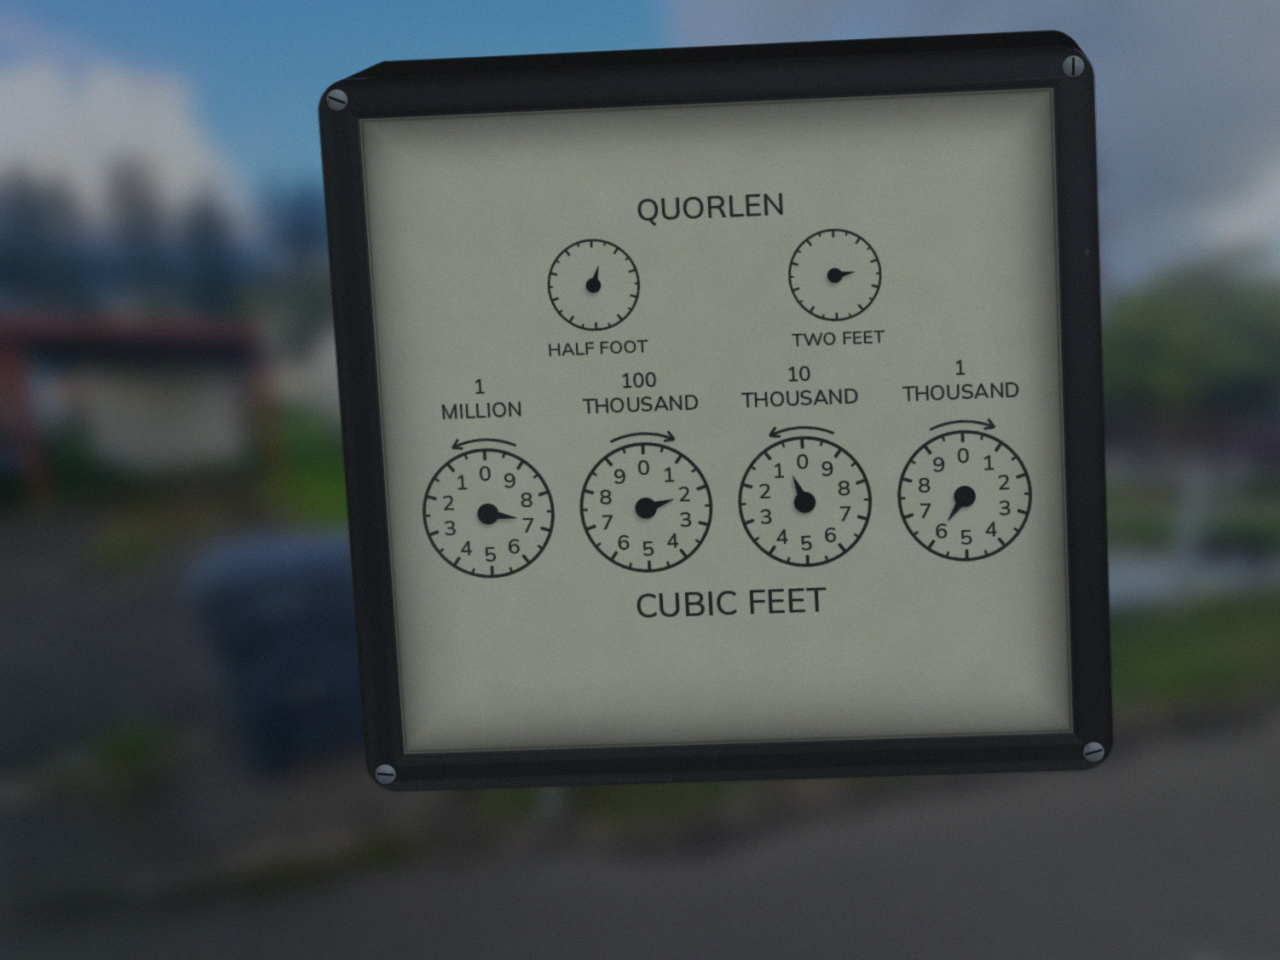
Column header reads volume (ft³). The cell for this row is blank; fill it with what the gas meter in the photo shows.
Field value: 720600 ft³
